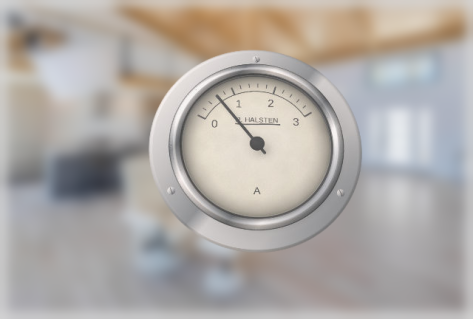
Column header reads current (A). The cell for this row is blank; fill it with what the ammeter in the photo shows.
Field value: 0.6 A
